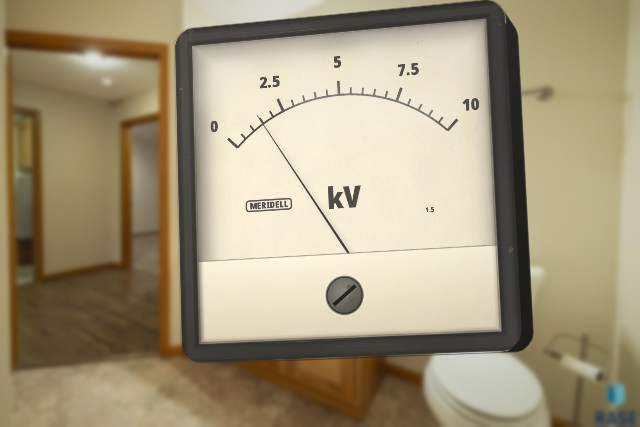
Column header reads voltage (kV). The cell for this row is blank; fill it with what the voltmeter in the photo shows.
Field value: 1.5 kV
